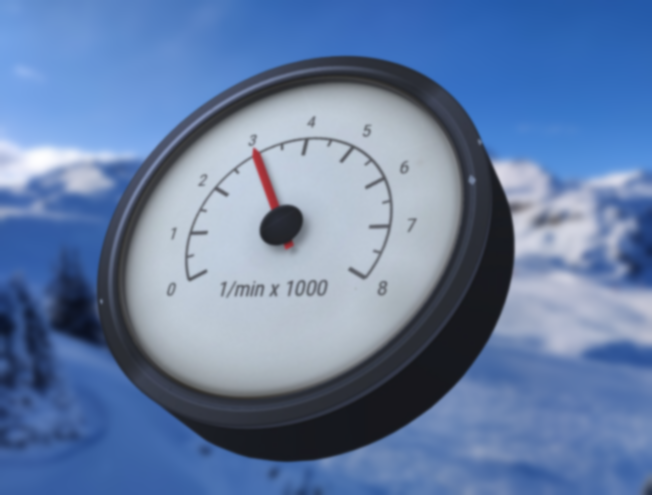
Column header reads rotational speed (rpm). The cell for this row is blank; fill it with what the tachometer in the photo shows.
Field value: 3000 rpm
